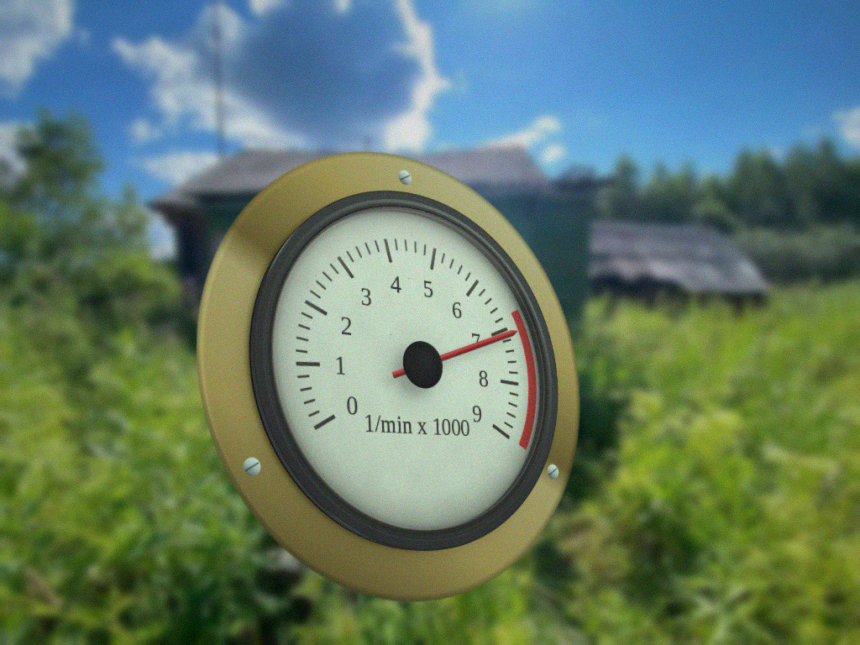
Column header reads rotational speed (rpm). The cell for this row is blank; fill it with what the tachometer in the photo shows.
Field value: 7100 rpm
